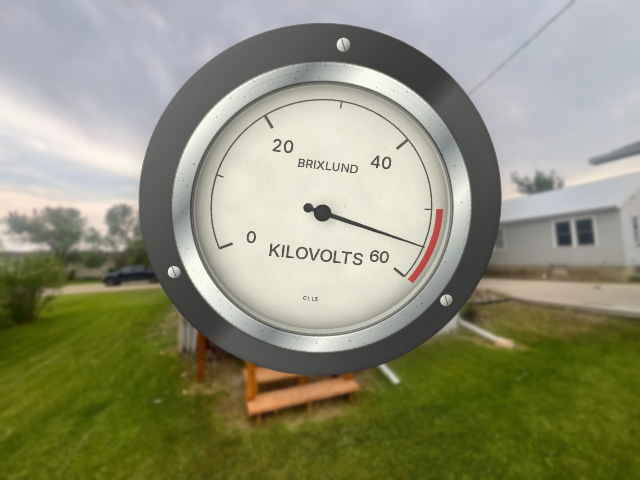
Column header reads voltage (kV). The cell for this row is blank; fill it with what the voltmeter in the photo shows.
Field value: 55 kV
